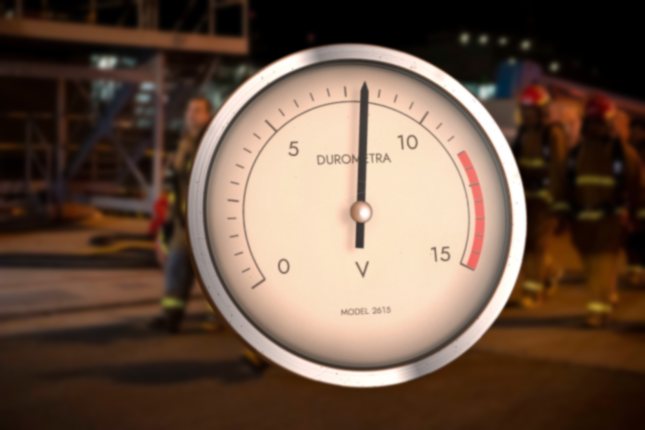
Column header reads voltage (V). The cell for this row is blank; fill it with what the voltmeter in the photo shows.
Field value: 8 V
